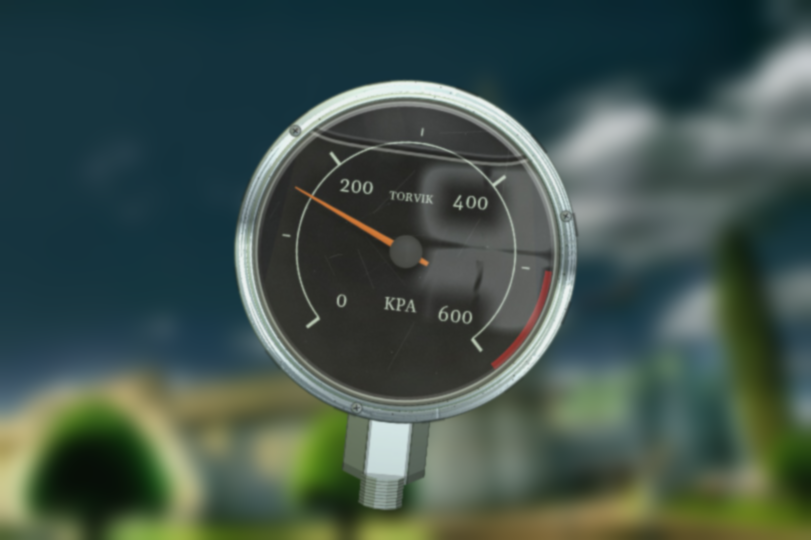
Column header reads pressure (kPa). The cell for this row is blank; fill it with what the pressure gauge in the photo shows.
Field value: 150 kPa
